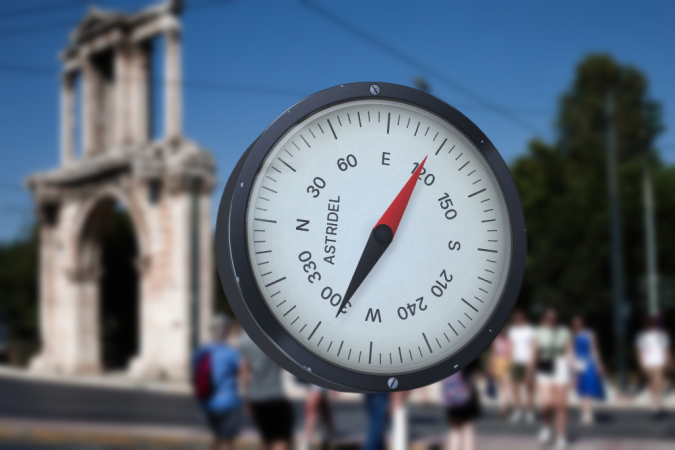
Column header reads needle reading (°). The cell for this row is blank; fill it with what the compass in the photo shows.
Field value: 115 °
